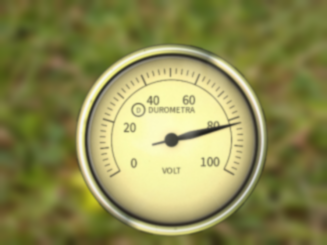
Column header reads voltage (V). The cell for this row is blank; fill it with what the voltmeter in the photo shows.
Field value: 82 V
